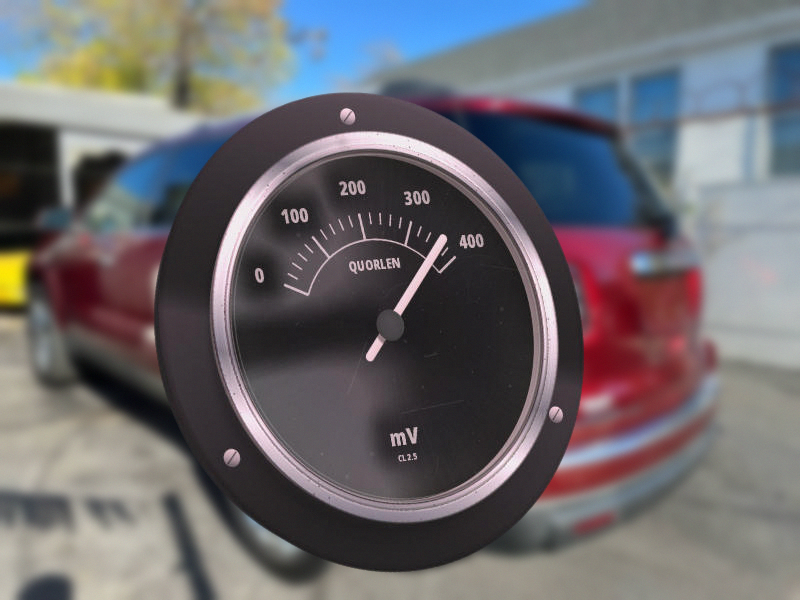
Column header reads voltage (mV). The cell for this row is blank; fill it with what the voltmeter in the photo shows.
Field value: 360 mV
